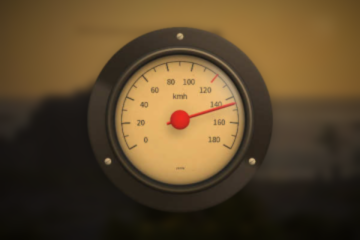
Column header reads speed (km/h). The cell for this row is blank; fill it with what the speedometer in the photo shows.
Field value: 145 km/h
